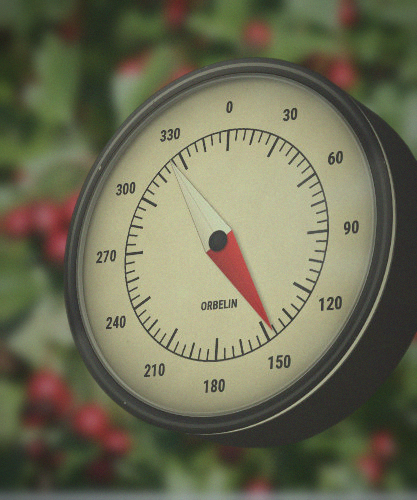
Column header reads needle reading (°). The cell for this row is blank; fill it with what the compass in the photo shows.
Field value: 145 °
